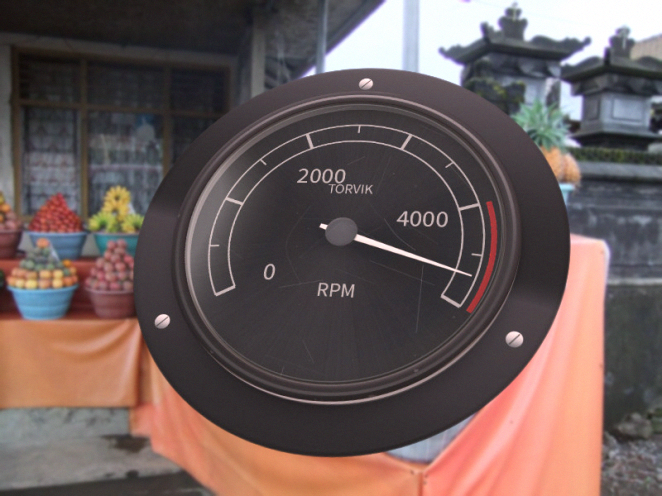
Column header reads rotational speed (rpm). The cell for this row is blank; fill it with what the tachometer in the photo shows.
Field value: 4750 rpm
